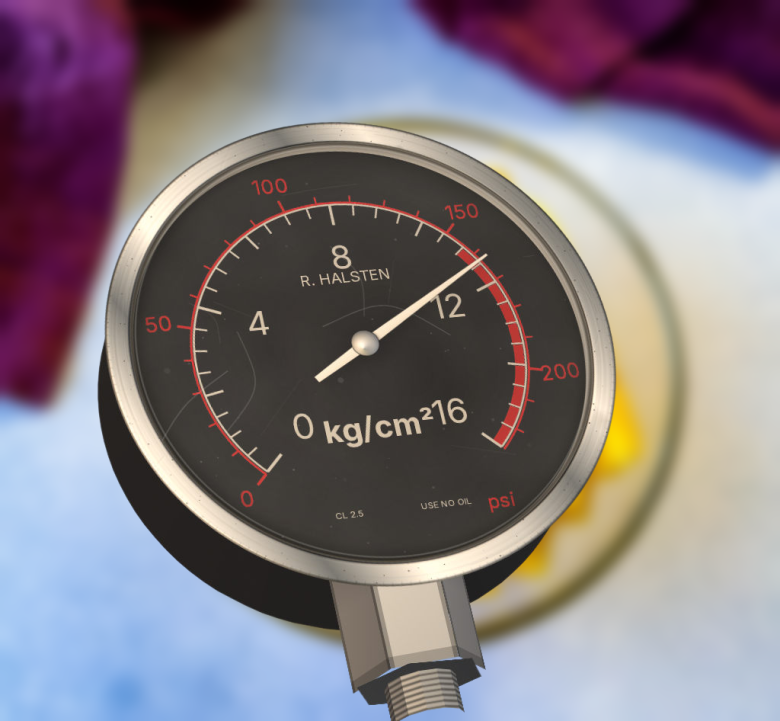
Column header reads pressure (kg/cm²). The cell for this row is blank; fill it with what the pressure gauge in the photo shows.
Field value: 11.5 kg/cm²
